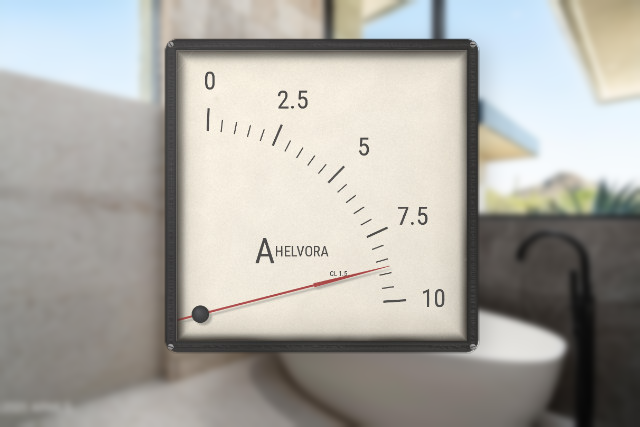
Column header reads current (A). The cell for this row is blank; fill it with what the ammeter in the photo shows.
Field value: 8.75 A
